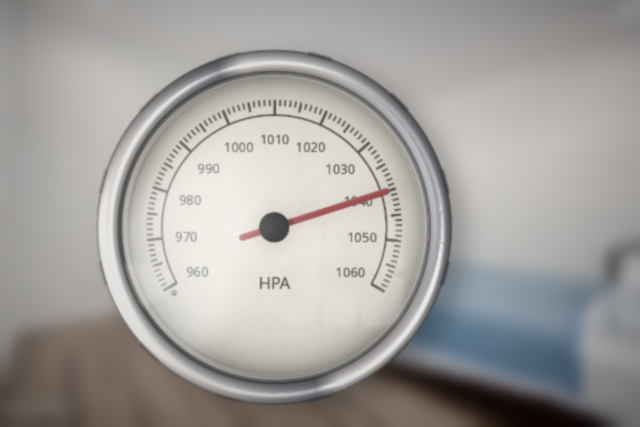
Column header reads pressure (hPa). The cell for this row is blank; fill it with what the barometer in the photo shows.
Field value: 1040 hPa
